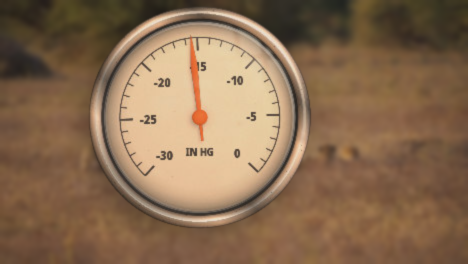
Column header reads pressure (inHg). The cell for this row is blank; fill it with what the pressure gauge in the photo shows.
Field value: -15.5 inHg
